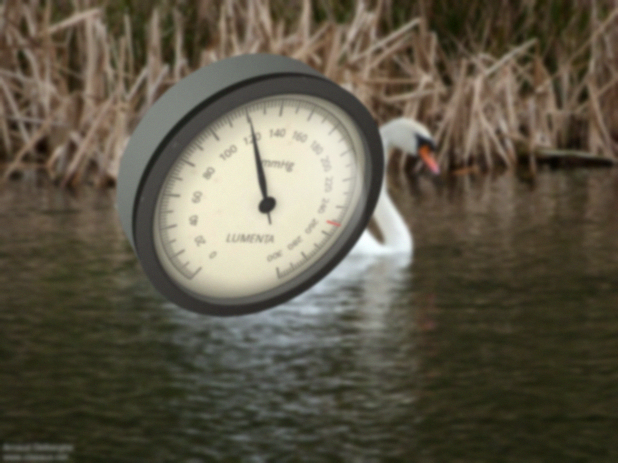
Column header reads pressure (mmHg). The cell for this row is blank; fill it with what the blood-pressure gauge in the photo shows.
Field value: 120 mmHg
